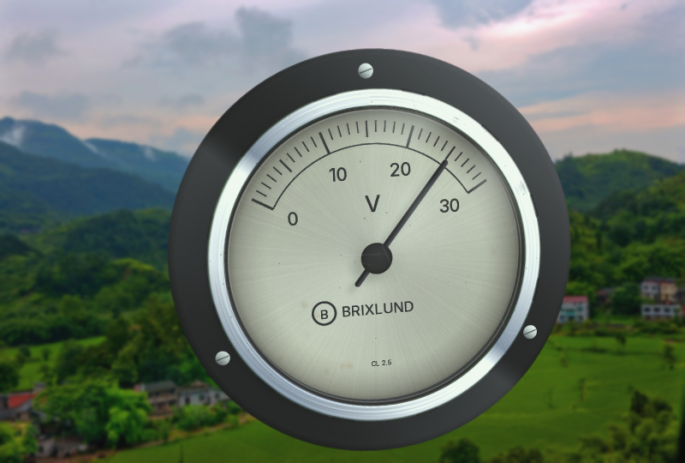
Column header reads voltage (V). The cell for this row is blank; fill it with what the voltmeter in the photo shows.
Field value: 25 V
